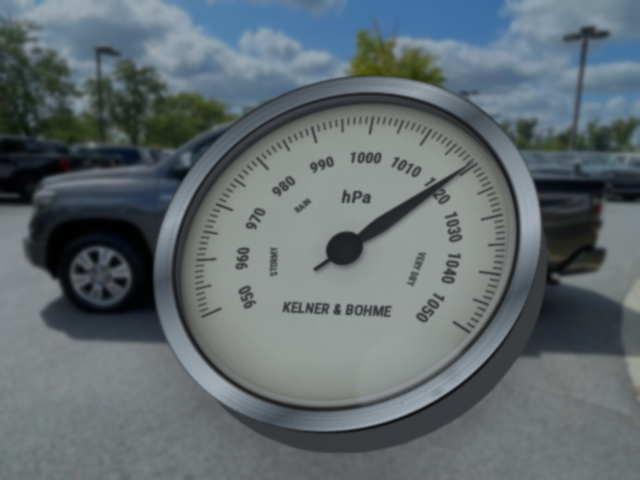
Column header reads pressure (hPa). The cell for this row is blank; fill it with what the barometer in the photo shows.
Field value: 1020 hPa
